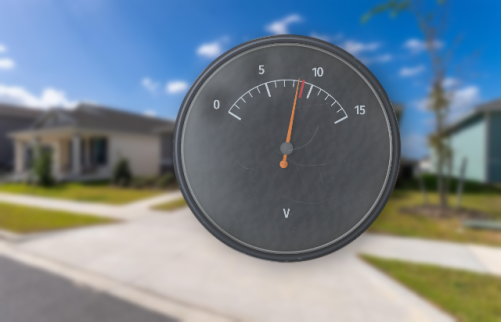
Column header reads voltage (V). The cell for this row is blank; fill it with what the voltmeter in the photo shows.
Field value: 8.5 V
